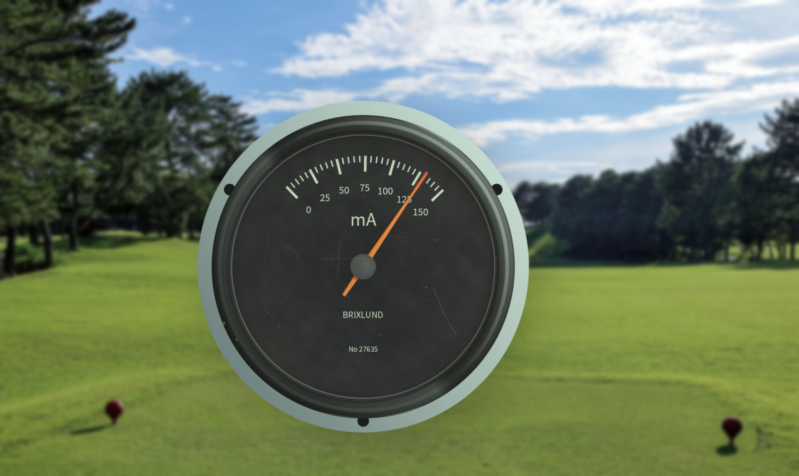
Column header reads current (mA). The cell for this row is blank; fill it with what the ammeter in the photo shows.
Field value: 130 mA
